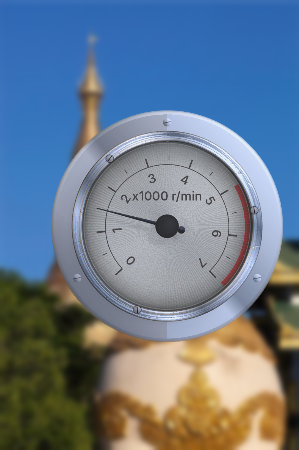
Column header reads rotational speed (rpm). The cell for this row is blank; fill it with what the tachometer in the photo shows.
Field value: 1500 rpm
